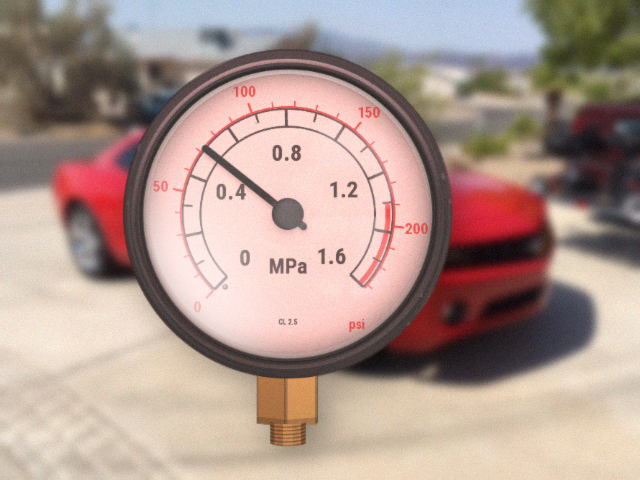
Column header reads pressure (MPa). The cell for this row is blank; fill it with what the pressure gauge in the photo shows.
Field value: 0.5 MPa
